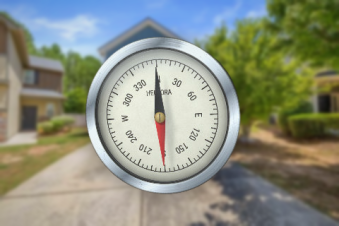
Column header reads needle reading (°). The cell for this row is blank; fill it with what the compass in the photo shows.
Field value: 180 °
